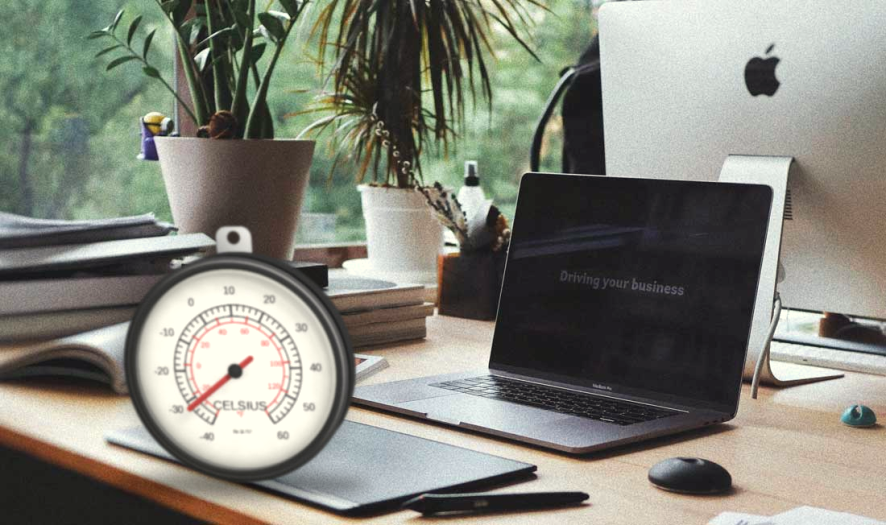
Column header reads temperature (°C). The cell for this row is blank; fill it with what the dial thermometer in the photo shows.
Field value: -32 °C
